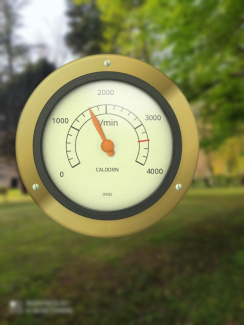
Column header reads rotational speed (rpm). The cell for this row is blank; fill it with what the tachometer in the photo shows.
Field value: 1600 rpm
